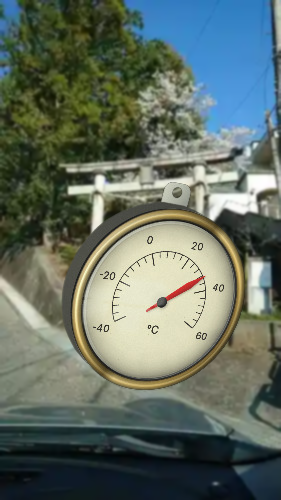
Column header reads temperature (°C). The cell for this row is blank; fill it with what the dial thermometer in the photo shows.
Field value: 32 °C
